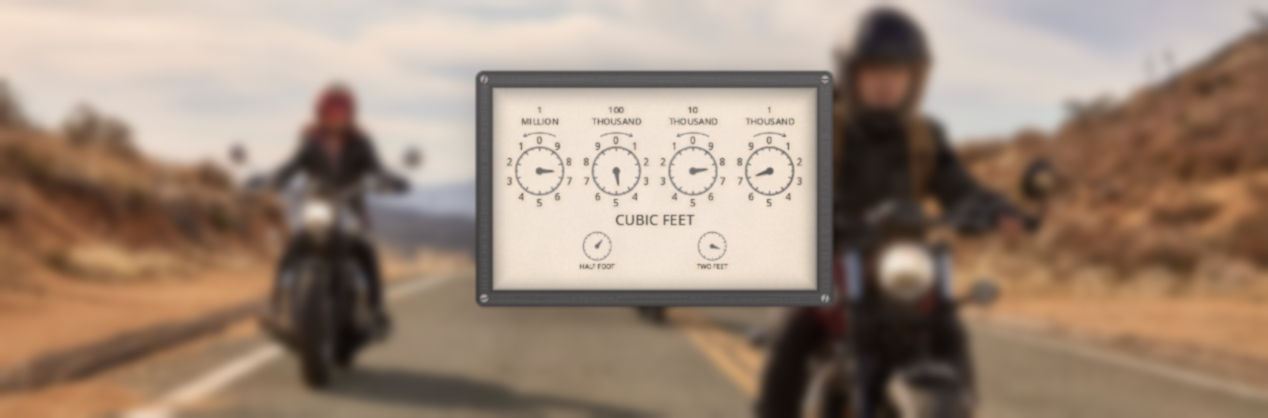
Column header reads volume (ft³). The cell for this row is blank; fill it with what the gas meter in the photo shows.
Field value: 747700 ft³
